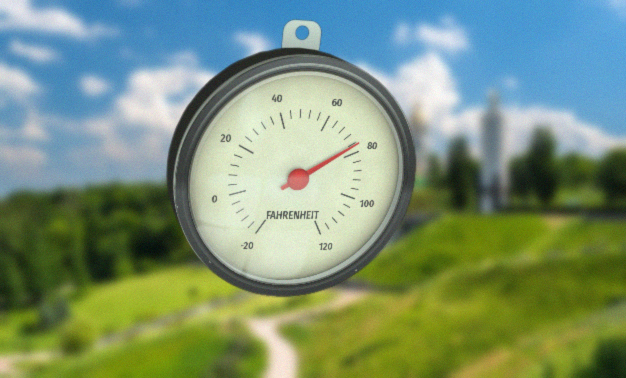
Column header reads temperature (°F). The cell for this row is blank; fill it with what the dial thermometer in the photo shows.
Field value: 76 °F
